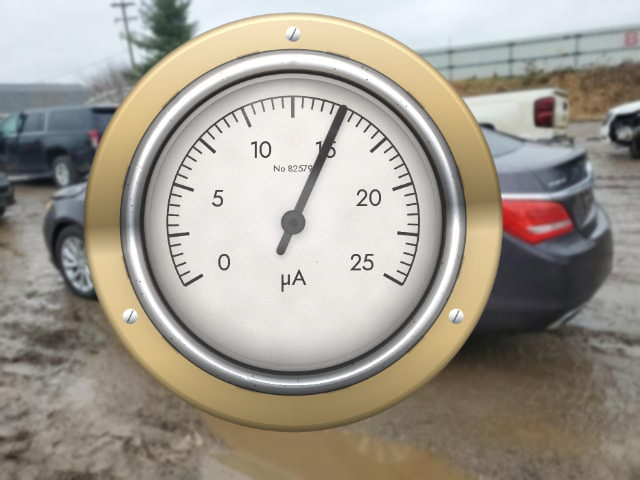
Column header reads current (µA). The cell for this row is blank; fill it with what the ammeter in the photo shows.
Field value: 15 µA
